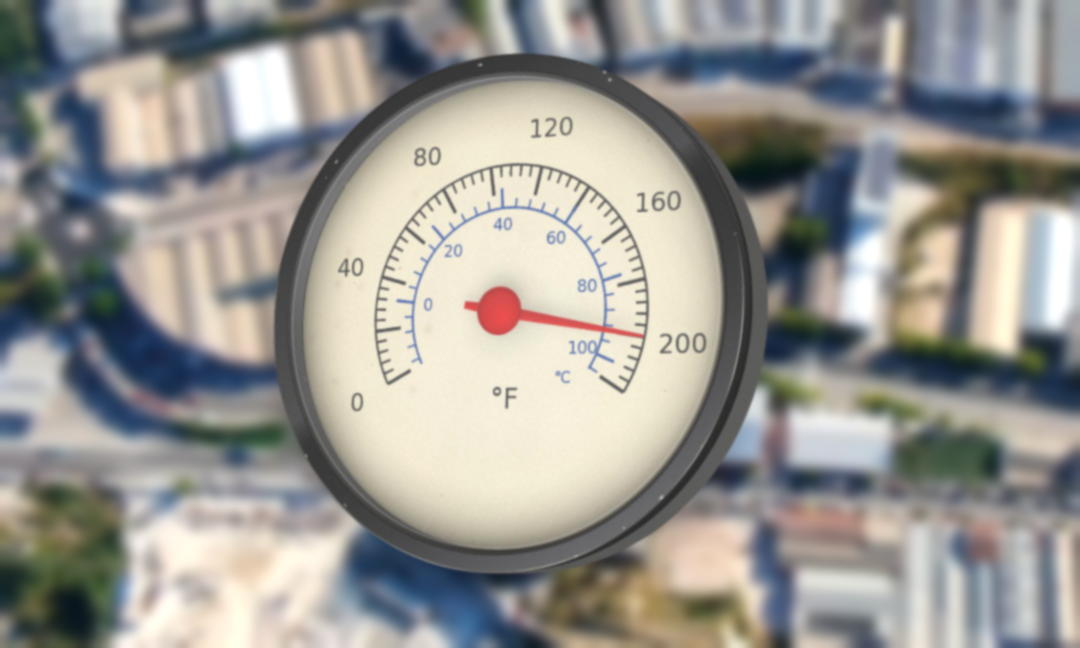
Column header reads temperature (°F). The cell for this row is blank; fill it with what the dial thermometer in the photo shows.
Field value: 200 °F
